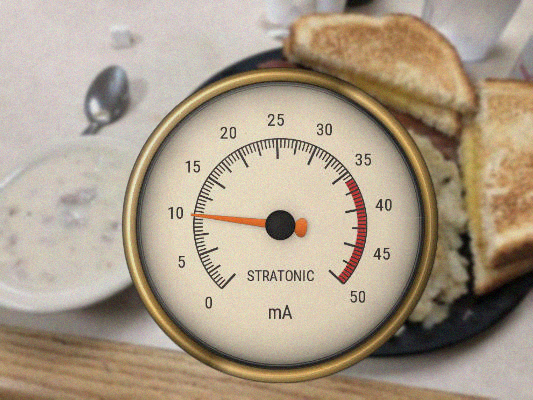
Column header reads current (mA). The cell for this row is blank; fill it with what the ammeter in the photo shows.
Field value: 10 mA
